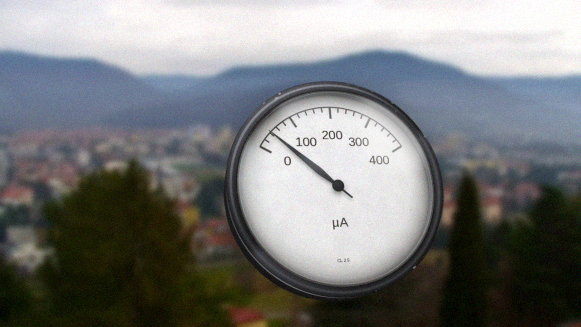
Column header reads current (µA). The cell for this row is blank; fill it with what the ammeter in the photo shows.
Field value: 40 µA
